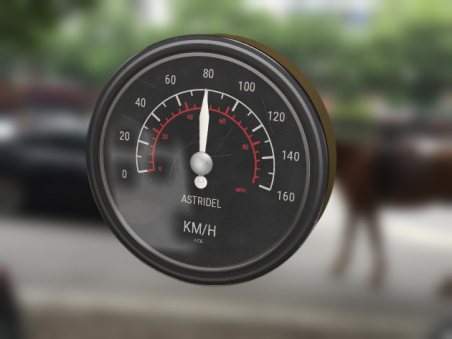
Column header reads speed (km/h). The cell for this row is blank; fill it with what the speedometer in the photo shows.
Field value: 80 km/h
